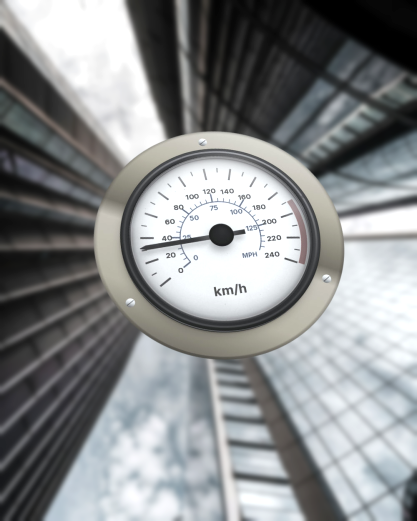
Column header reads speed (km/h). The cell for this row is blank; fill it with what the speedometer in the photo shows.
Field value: 30 km/h
